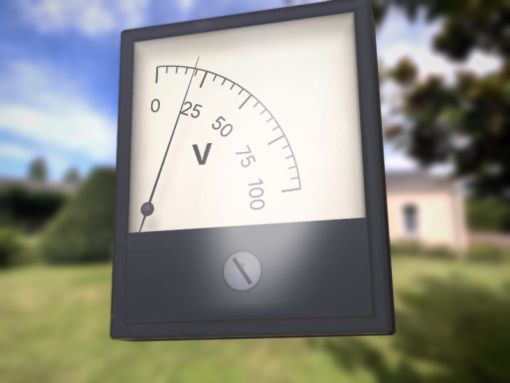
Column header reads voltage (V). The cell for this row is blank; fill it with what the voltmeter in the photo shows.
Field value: 20 V
